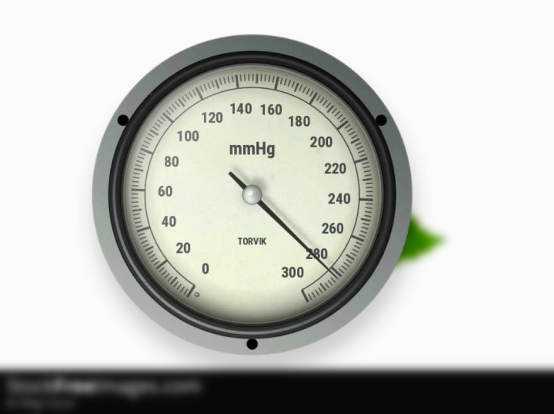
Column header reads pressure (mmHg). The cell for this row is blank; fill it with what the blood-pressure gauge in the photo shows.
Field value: 282 mmHg
